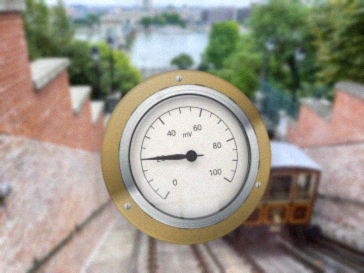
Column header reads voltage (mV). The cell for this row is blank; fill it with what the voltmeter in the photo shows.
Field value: 20 mV
